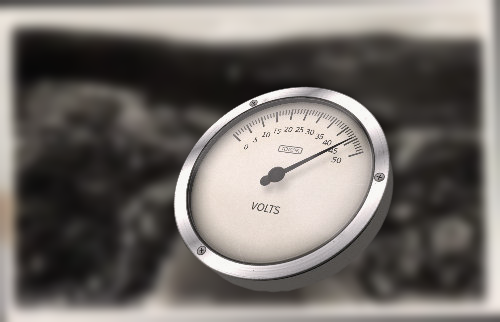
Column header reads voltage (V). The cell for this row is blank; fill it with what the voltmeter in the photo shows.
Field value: 45 V
